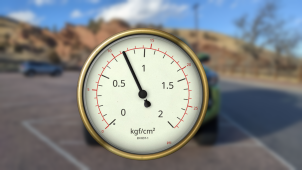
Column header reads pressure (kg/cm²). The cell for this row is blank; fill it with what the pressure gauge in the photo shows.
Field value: 0.8 kg/cm²
